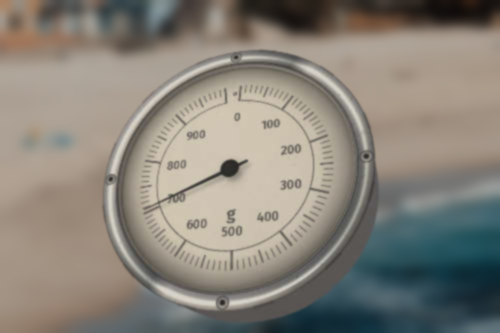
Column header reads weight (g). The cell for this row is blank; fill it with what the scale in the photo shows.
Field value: 700 g
